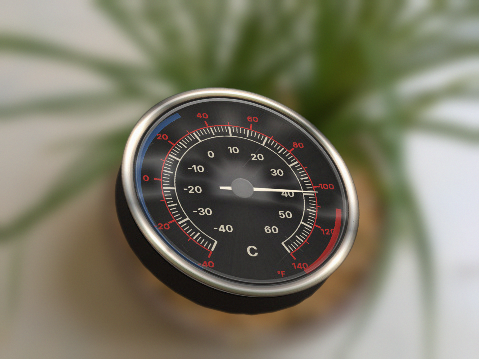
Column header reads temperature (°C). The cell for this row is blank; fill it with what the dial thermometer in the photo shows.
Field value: 40 °C
